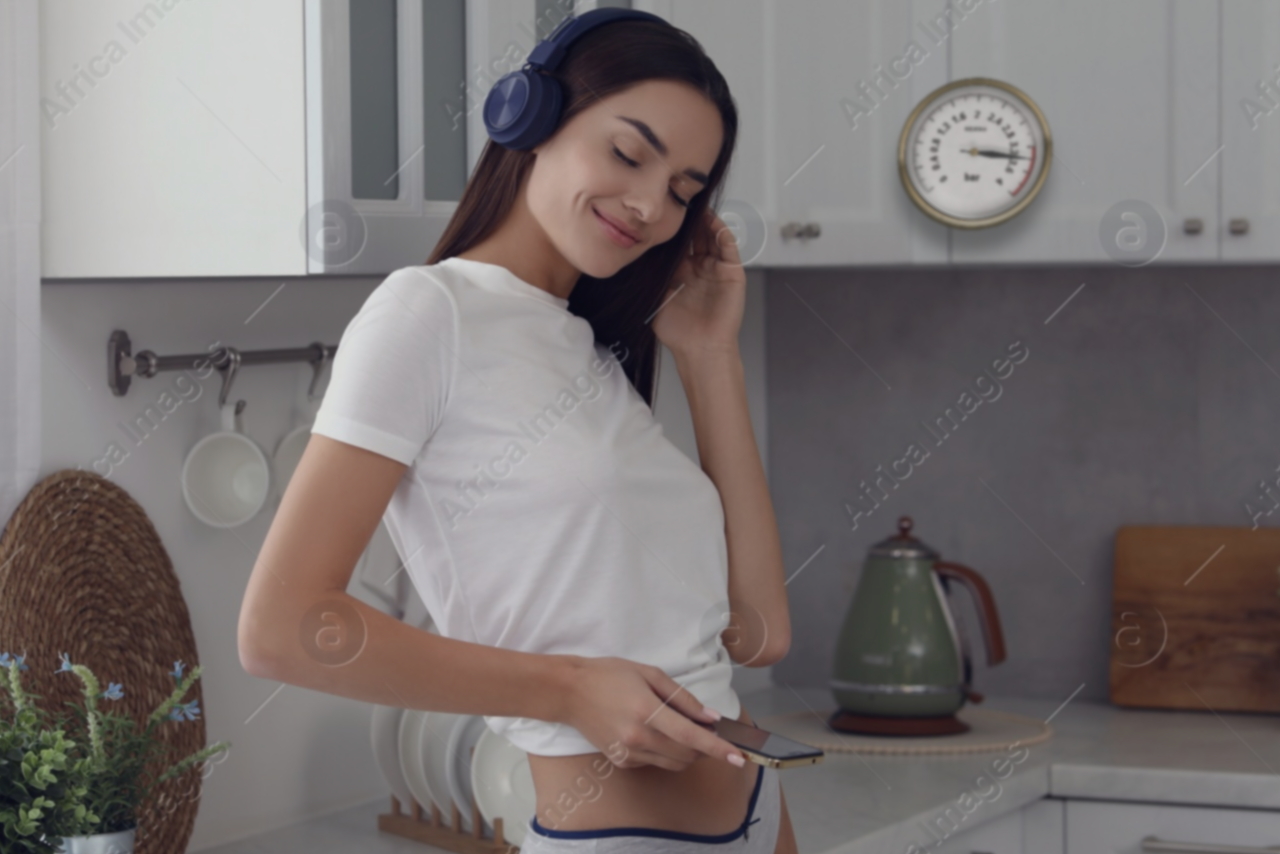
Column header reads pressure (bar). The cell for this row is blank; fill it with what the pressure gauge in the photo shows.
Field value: 3.4 bar
